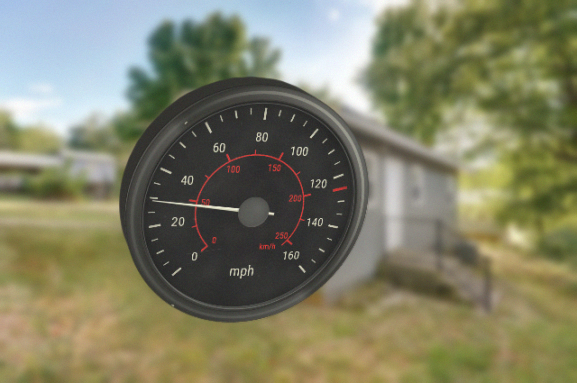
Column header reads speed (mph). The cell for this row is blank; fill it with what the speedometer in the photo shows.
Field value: 30 mph
